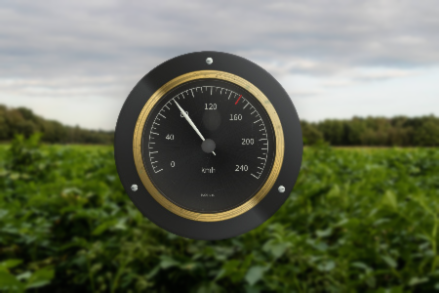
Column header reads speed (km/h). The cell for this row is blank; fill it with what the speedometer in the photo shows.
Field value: 80 km/h
